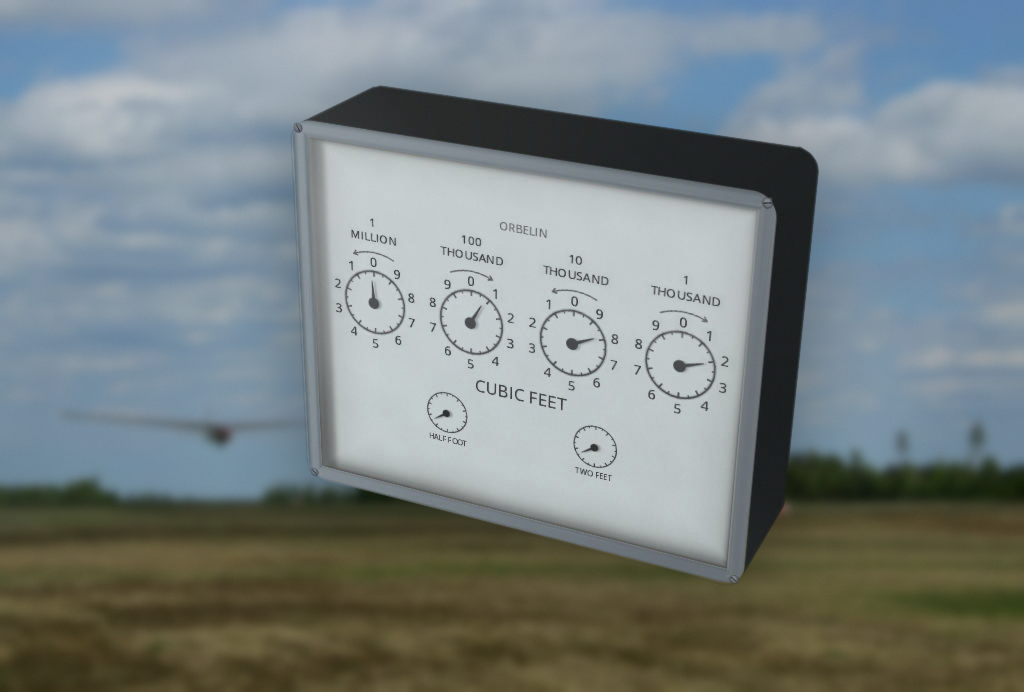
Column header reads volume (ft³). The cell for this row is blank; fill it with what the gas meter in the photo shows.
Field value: 8200 ft³
